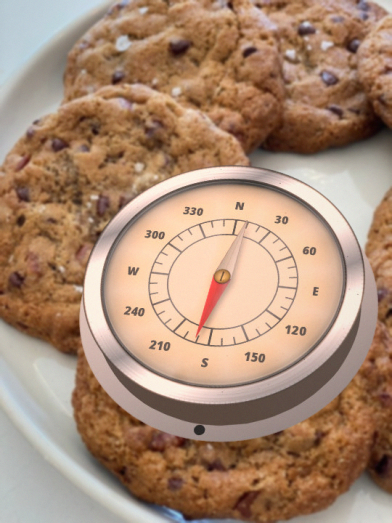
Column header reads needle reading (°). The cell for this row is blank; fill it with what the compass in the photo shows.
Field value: 190 °
